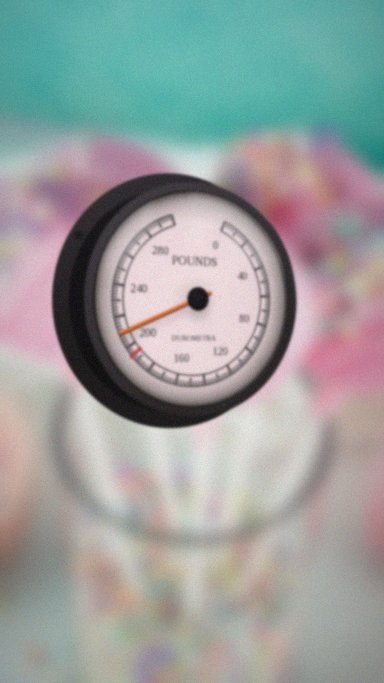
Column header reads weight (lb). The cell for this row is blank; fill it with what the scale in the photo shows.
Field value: 210 lb
